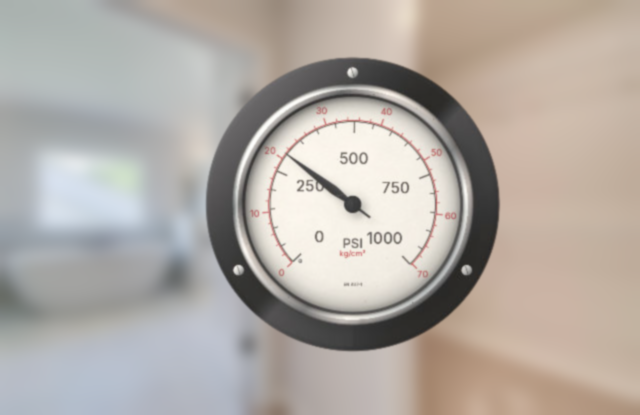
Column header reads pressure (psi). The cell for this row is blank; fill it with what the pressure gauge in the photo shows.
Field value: 300 psi
